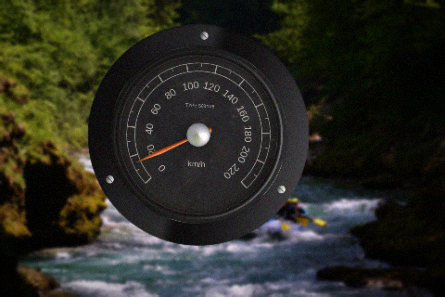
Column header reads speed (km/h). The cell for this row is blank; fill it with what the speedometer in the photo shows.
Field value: 15 km/h
